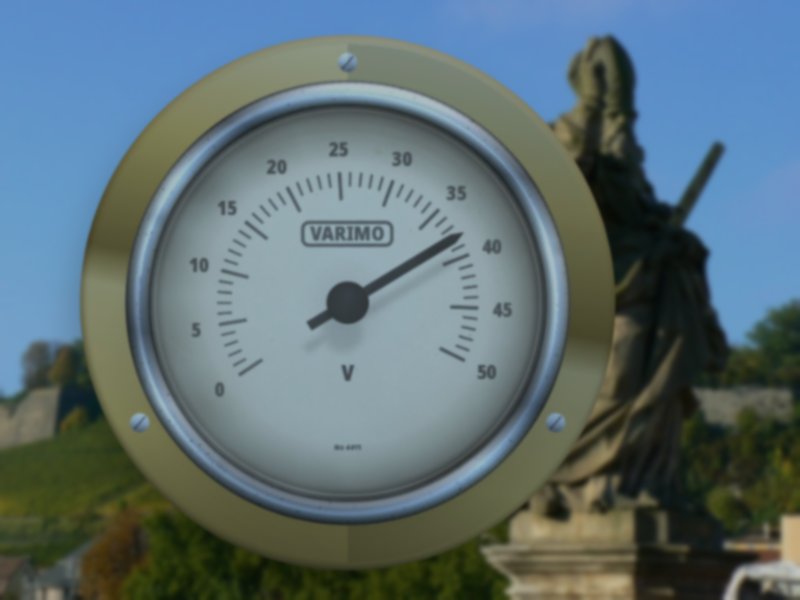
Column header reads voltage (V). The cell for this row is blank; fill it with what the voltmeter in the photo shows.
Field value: 38 V
